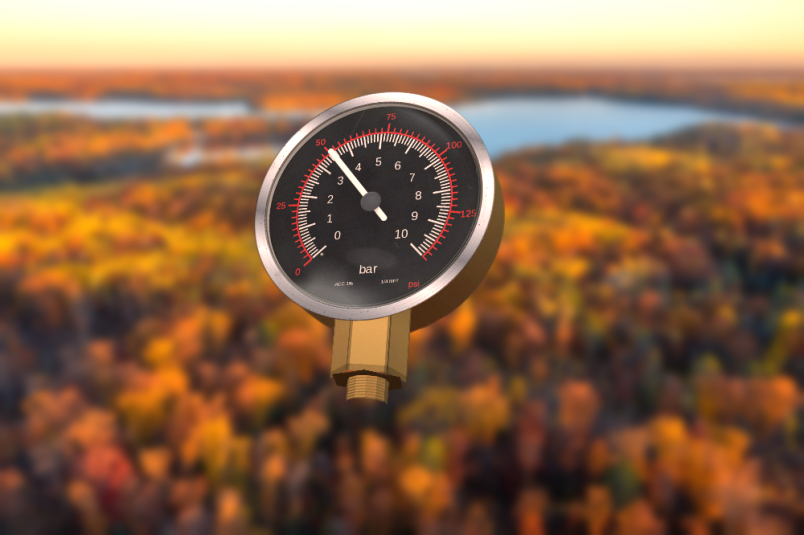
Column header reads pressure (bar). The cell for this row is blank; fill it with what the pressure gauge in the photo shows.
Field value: 3.5 bar
